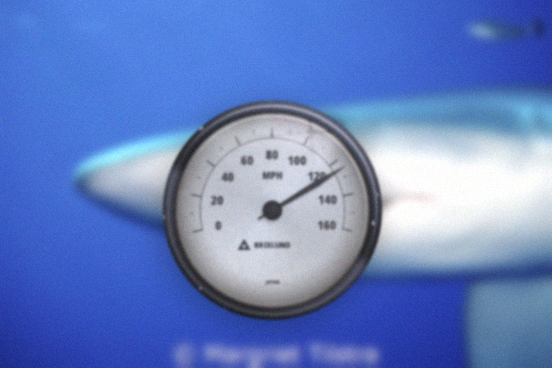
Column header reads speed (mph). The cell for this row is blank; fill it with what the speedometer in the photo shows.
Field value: 125 mph
